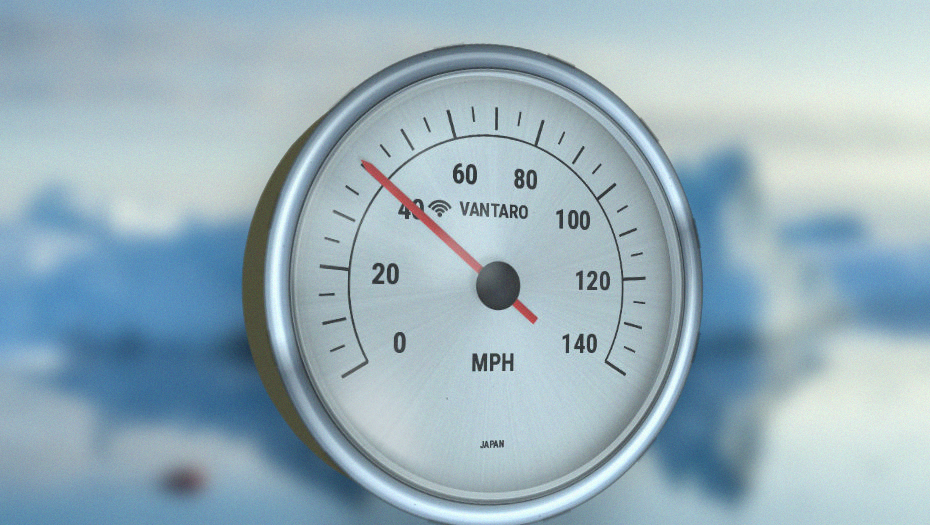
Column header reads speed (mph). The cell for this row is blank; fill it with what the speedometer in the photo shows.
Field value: 40 mph
